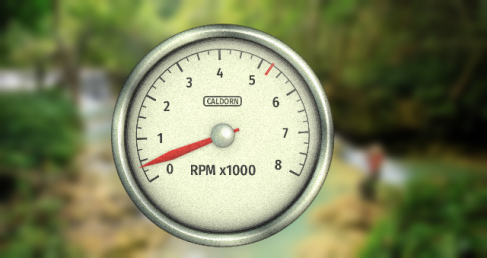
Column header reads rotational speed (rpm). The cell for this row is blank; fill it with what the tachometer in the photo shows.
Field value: 375 rpm
